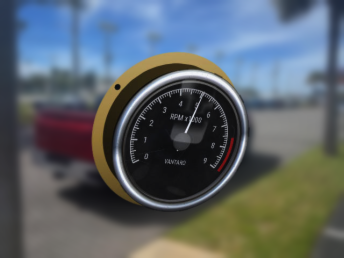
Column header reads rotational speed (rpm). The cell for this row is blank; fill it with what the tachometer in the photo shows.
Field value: 5000 rpm
